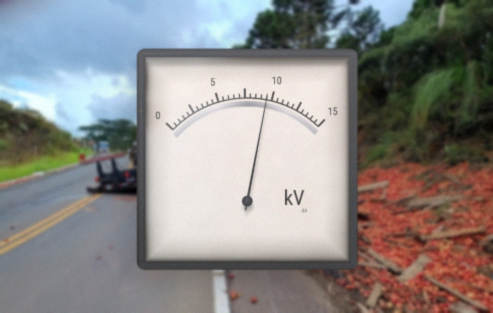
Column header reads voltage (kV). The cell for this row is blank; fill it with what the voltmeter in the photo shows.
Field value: 9.5 kV
